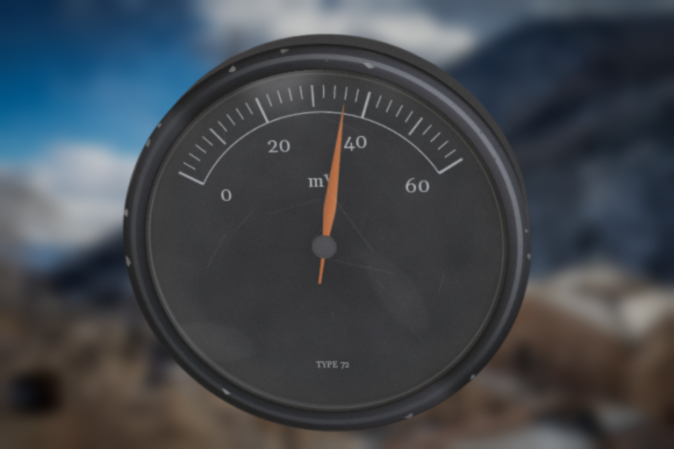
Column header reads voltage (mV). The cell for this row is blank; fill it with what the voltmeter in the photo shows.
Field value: 36 mV
